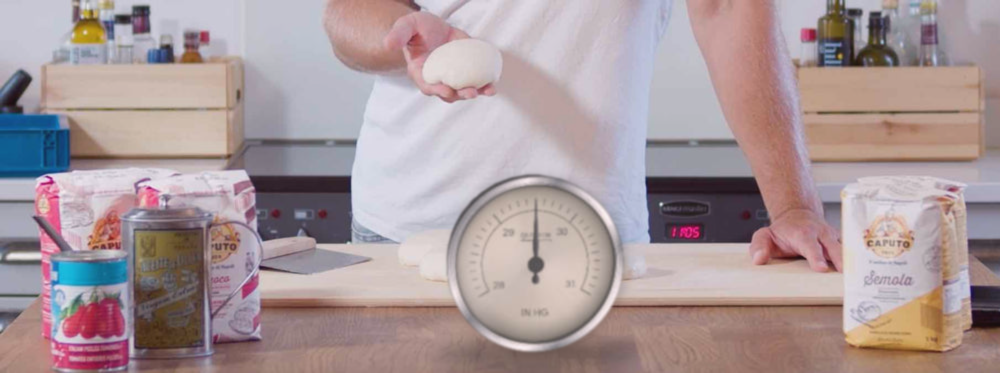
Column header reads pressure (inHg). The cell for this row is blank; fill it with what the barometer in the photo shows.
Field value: 29.5 inHg
